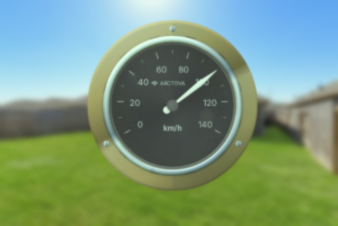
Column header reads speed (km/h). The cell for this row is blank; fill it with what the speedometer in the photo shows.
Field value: 100 km/h
